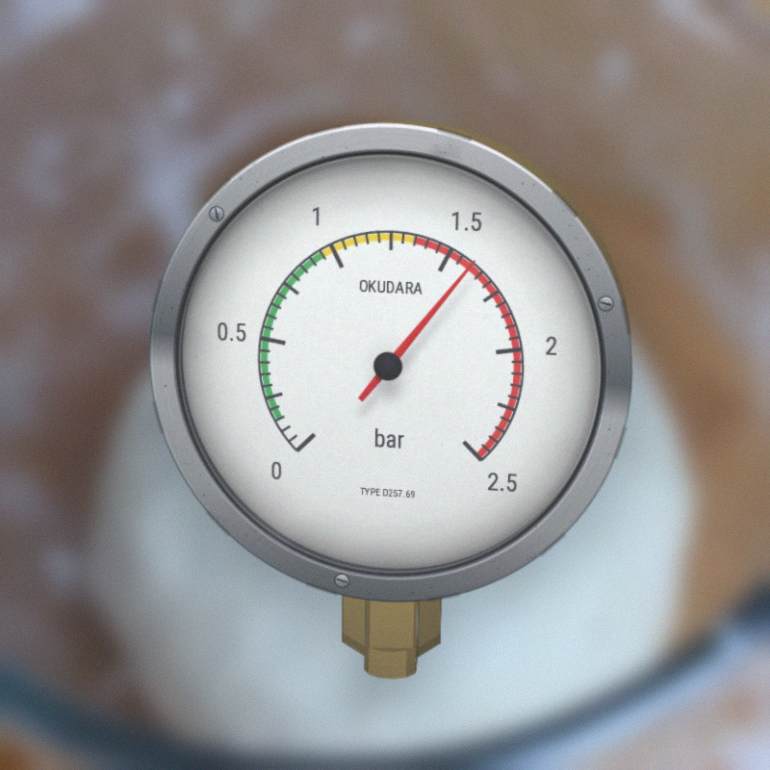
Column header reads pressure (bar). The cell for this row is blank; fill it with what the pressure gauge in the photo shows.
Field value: 1.6 bar
